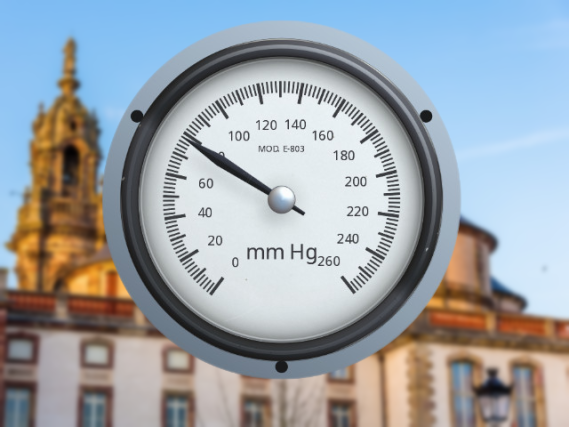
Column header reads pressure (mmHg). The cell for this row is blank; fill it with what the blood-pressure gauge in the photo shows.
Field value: 78 mmHg
